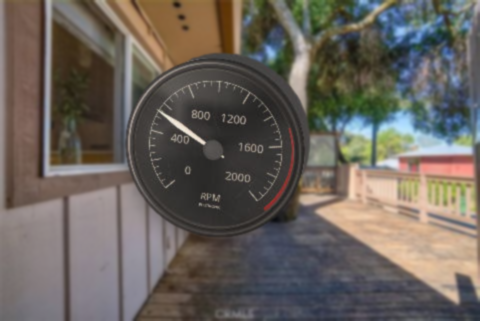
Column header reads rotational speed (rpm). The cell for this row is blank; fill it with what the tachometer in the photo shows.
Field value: 550 rpm
